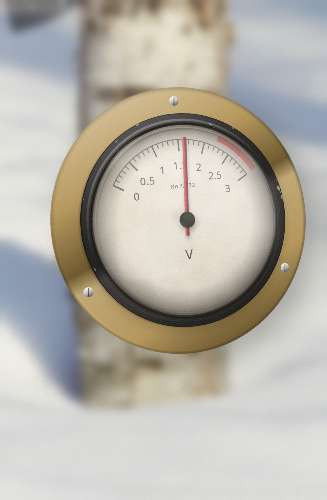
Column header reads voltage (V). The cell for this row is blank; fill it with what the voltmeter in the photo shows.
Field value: 1.6 V
